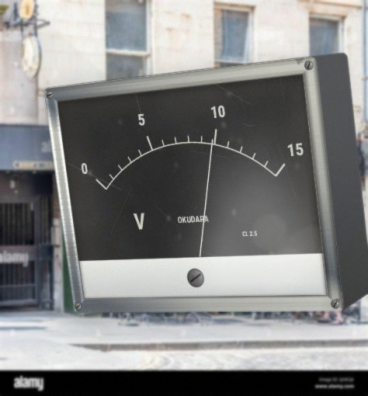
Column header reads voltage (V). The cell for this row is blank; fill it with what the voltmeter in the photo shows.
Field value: 10 V
